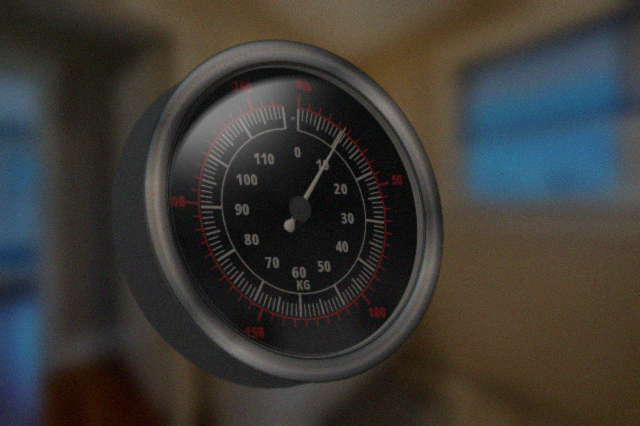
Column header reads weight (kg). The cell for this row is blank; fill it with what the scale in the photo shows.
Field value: 10 kg
